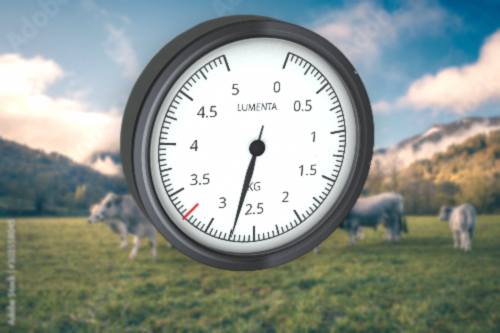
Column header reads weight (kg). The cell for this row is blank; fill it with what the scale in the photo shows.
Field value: 2.75 kg
